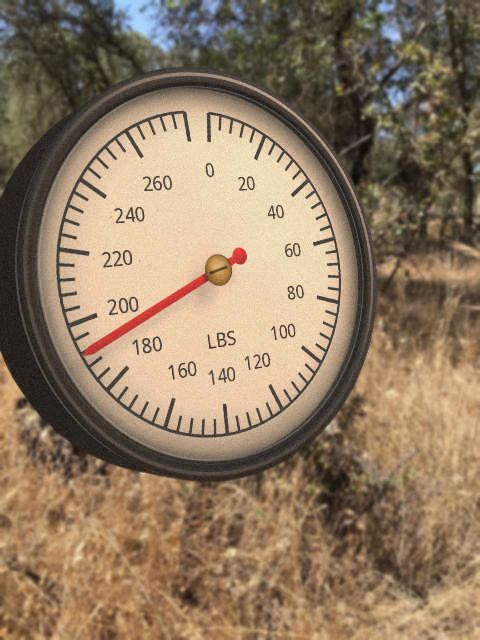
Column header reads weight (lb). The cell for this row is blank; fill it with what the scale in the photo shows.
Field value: 192 lb
